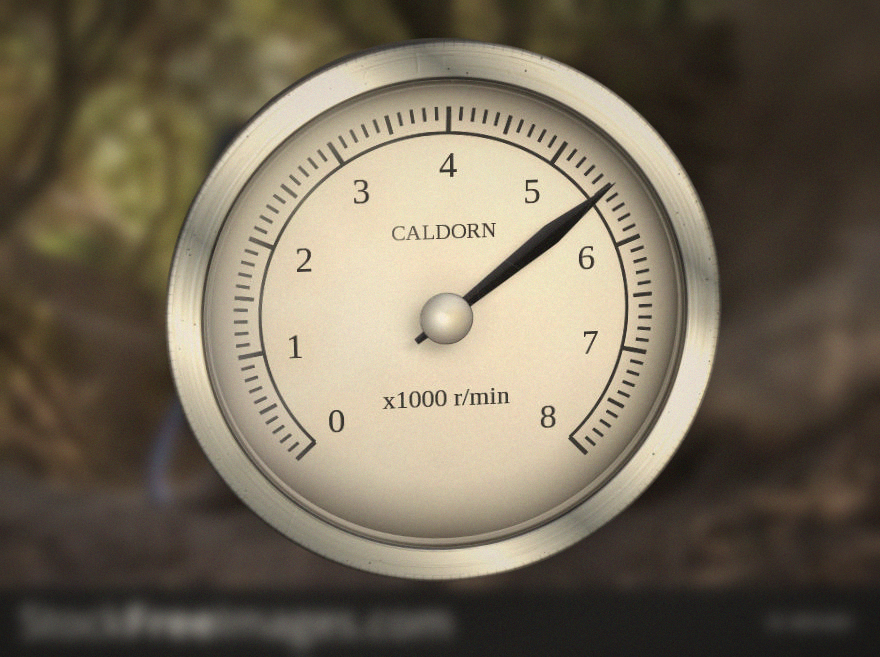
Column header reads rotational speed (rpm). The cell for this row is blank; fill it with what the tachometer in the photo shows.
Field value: 5500 rpm
